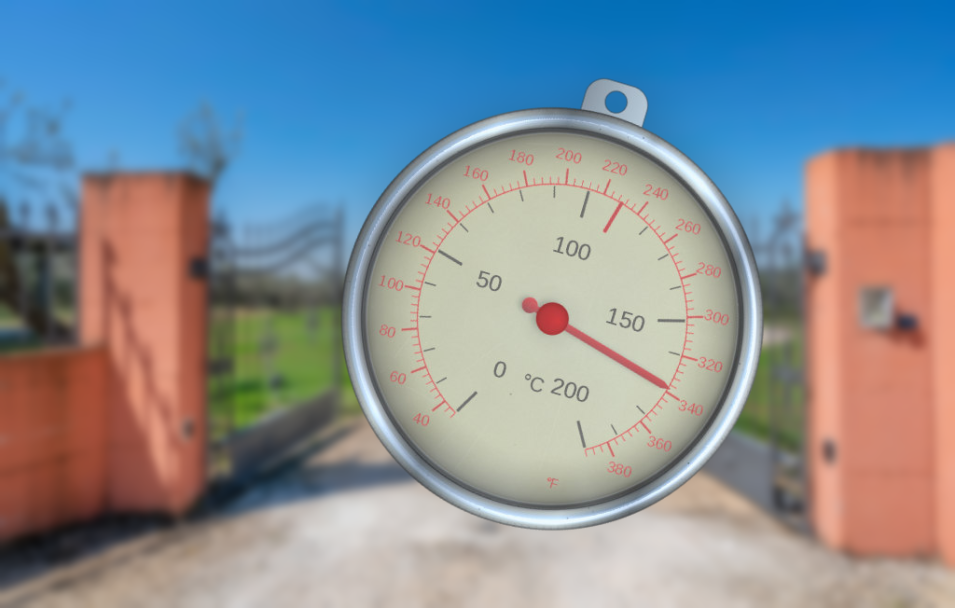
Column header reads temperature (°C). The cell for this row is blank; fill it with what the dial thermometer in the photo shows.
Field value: 170 °C
